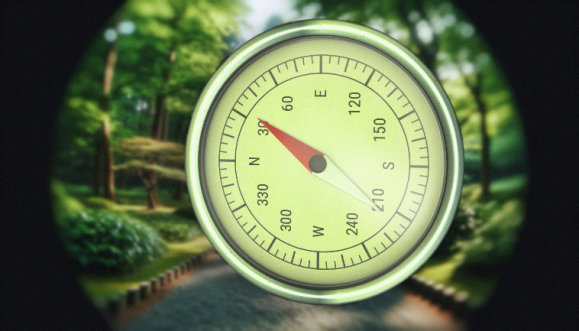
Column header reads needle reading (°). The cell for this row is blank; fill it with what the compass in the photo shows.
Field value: 35 °
